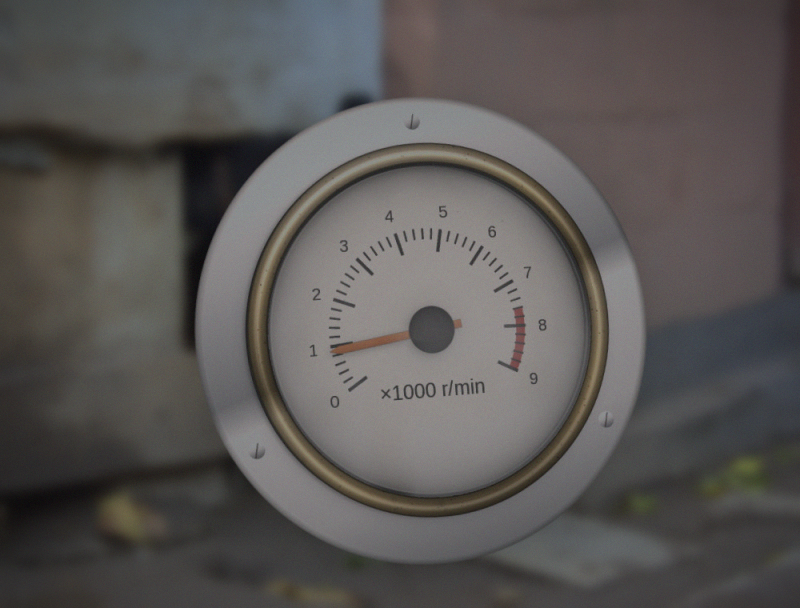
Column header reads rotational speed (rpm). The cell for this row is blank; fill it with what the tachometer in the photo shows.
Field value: 900 rpm
